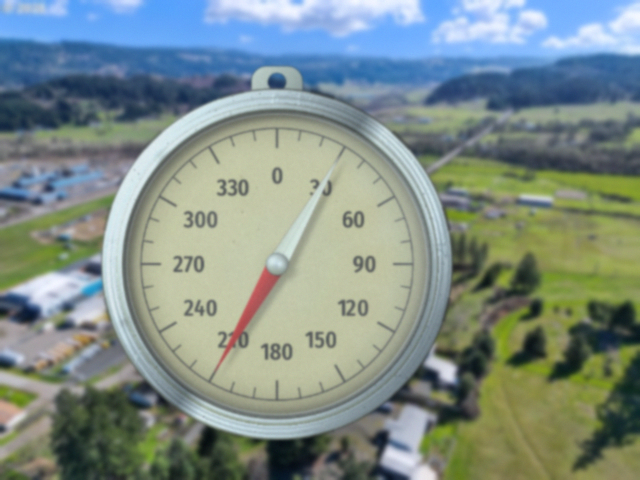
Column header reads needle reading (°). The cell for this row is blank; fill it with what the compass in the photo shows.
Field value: 210 °
